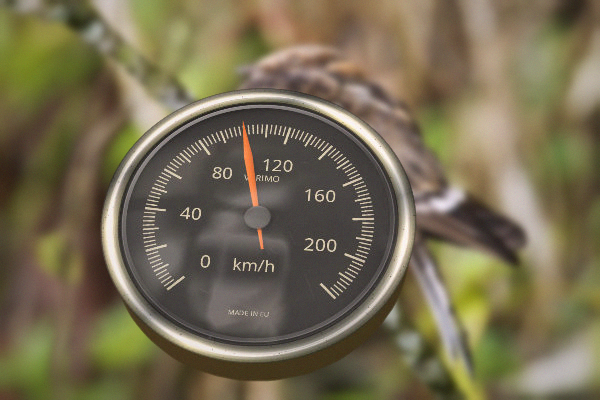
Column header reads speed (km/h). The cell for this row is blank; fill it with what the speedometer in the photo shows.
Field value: 100 km/h
